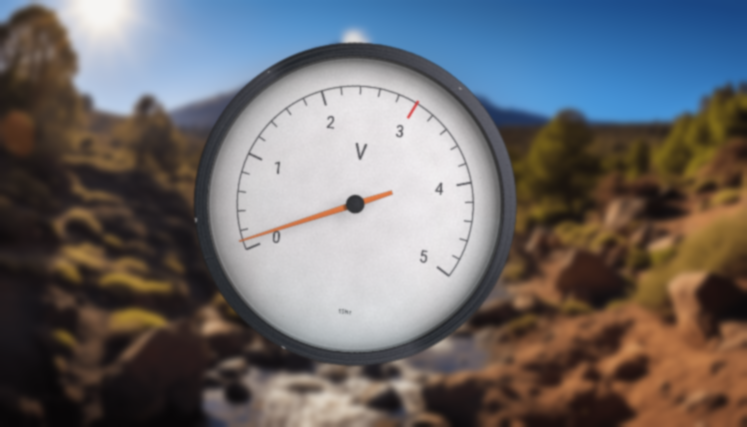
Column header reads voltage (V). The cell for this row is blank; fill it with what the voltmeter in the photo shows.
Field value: 0.1 V
